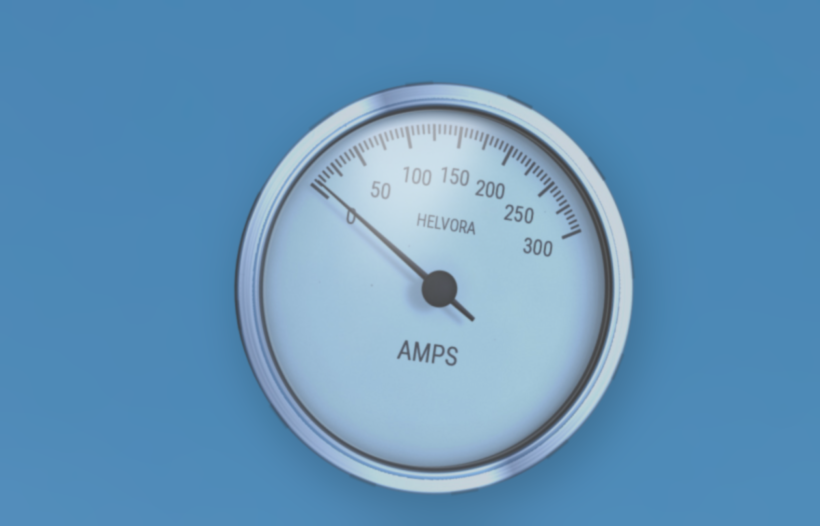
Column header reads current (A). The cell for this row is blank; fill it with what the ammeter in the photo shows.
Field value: 5 A
